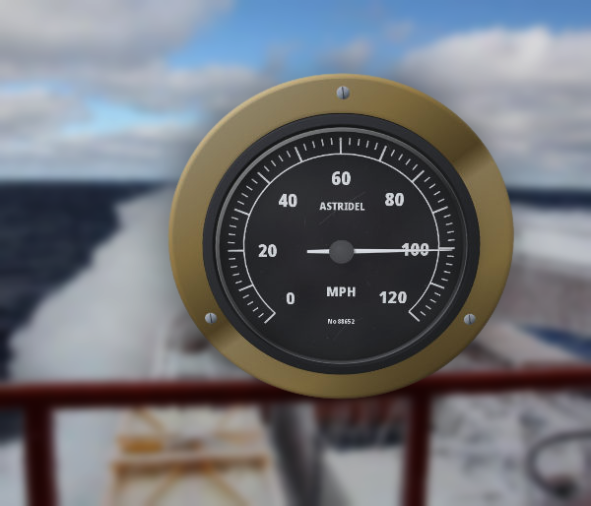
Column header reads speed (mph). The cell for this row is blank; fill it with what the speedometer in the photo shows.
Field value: 100 mph
